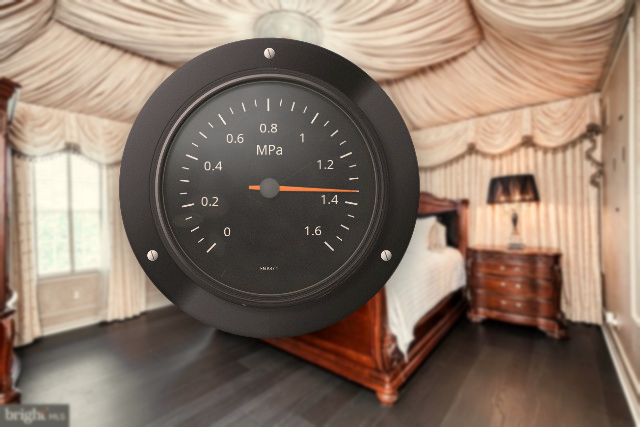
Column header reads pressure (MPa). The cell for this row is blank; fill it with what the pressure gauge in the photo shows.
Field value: 1.35 MPa
